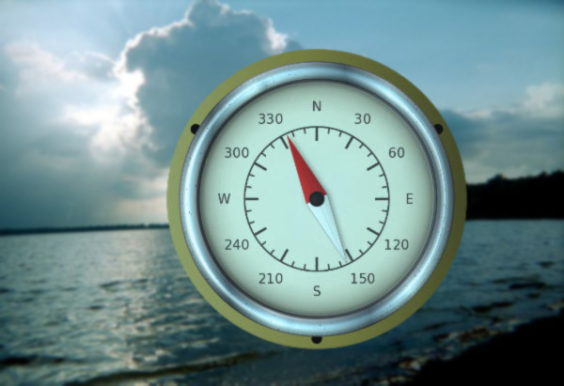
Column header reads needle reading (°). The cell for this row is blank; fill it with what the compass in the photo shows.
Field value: 335 °
